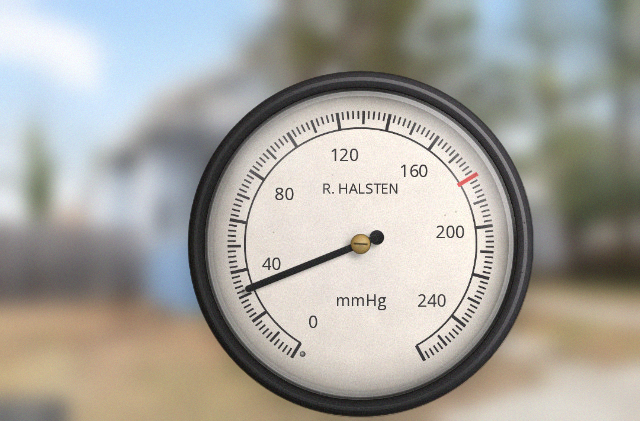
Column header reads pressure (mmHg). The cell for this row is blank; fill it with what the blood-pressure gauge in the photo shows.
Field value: 32 mmHg
